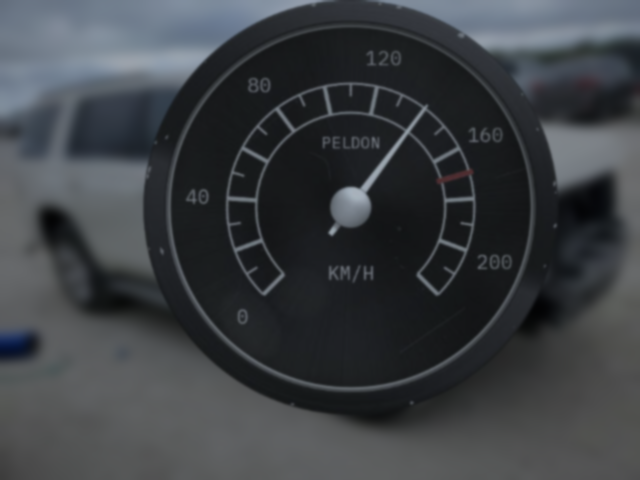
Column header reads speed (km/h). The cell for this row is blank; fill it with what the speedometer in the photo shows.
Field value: 140 km/h
